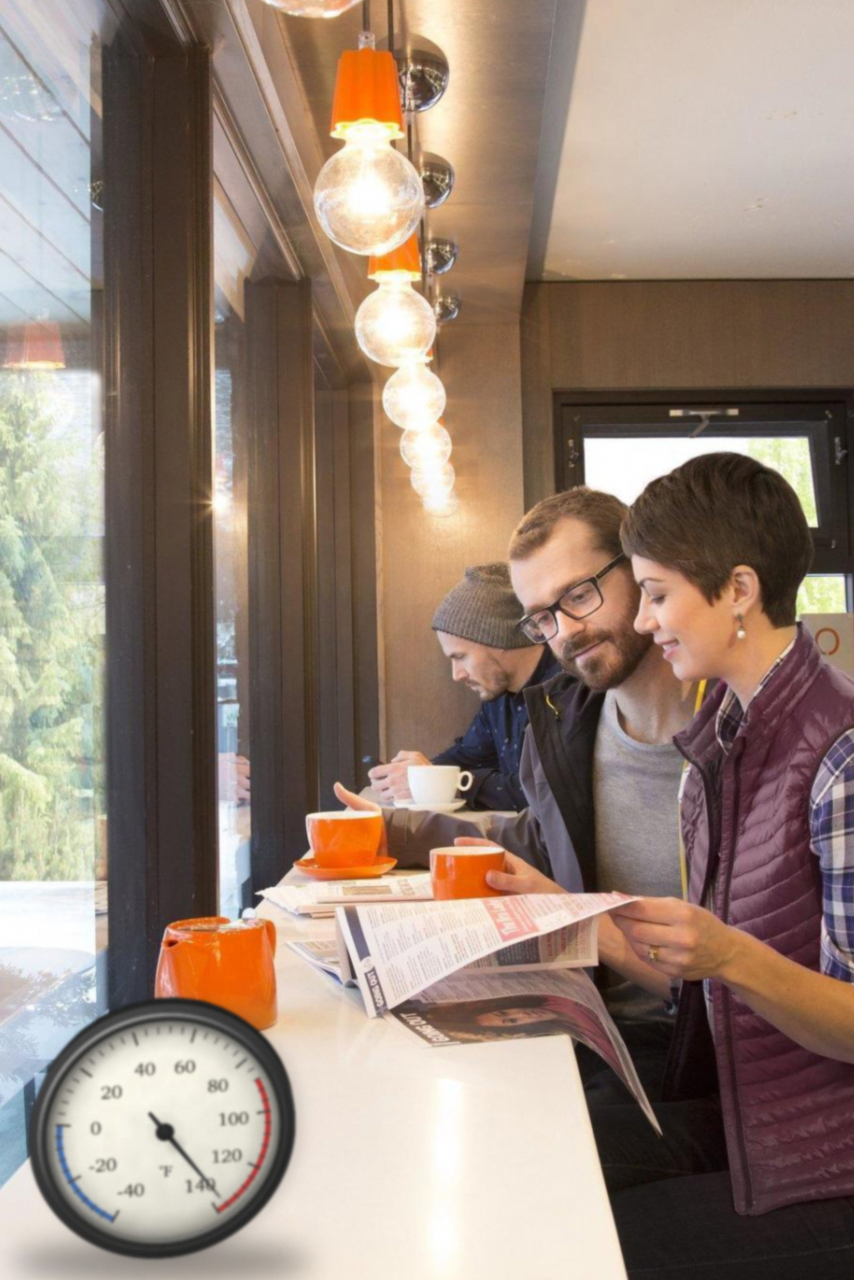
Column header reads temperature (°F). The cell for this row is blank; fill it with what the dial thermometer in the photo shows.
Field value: 136 °F
